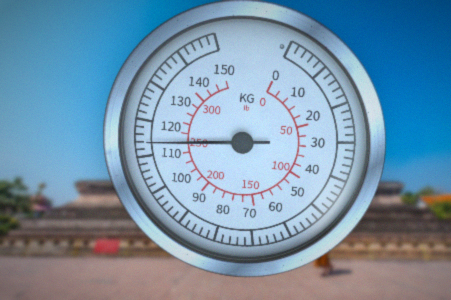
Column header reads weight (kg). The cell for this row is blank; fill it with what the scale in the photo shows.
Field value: 114 kg
